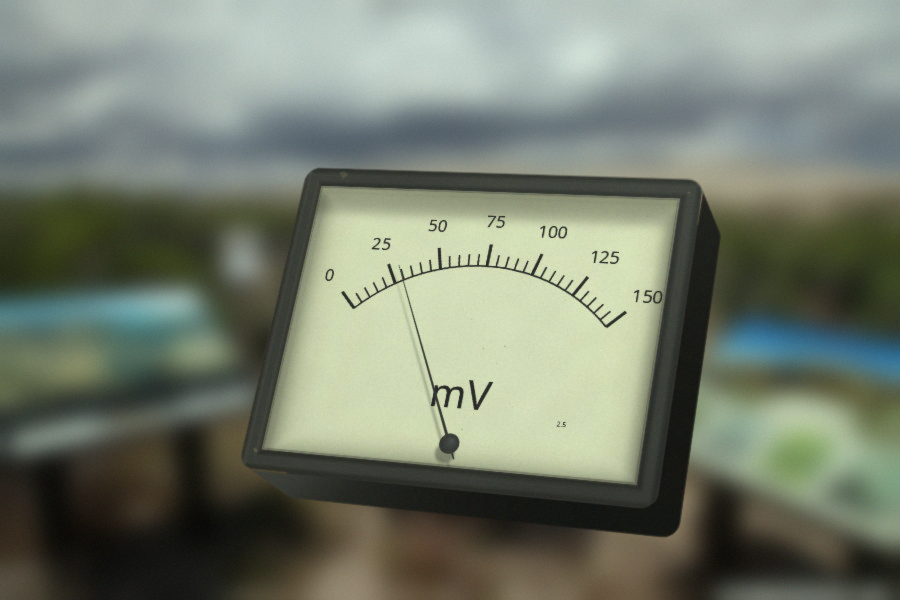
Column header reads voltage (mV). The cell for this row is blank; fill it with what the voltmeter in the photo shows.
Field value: 30 mV
